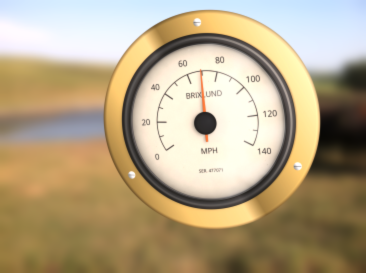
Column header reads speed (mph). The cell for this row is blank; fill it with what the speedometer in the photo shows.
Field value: 70 mph
